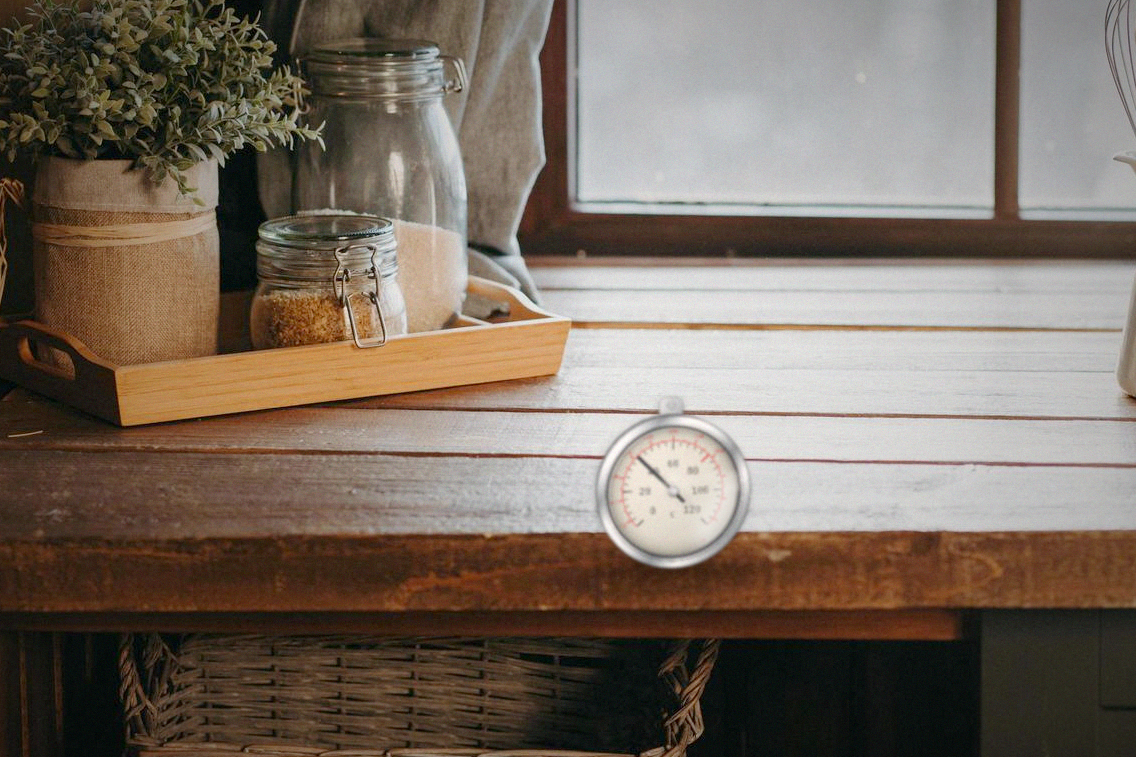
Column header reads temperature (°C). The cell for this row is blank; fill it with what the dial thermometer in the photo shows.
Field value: 40 °C
